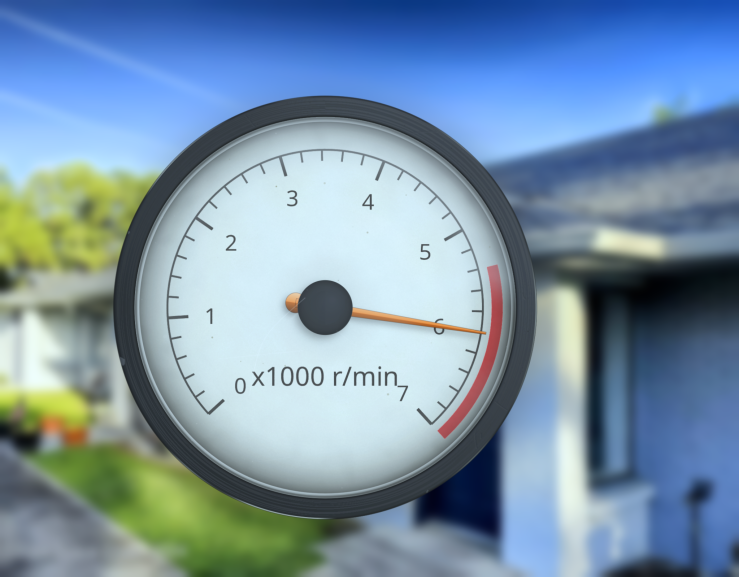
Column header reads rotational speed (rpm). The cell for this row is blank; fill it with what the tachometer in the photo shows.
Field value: 6000 rpm
